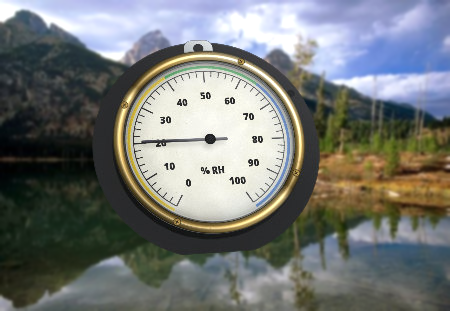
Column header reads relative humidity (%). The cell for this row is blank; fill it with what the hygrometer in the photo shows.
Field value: 20 %
